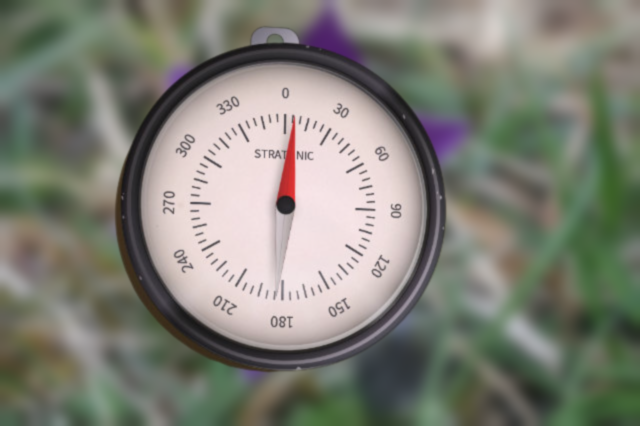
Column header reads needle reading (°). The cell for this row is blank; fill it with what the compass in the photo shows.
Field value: 5 °
